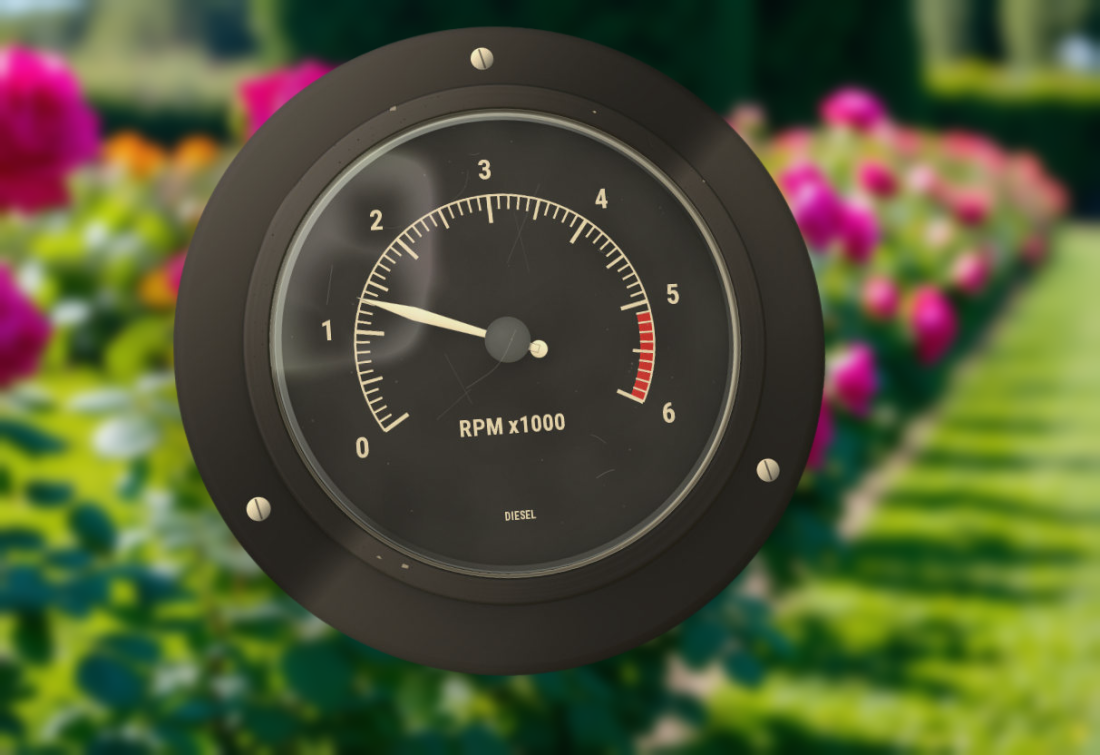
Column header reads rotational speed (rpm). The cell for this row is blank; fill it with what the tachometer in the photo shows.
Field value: 1300 rpm
